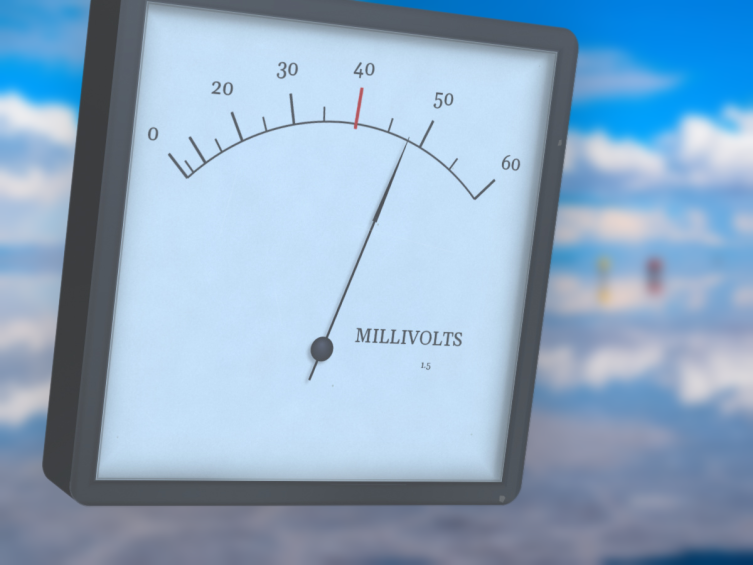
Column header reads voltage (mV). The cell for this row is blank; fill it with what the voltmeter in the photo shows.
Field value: 47.5 mV
